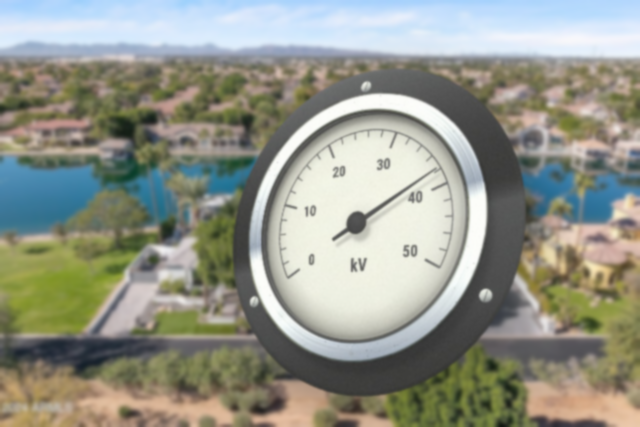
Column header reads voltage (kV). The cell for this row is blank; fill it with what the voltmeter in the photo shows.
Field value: 38 kV
